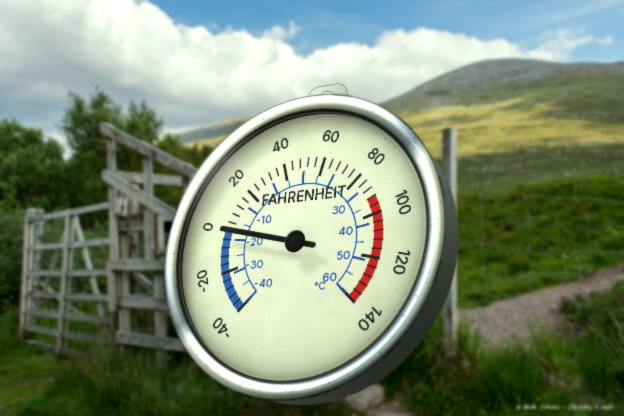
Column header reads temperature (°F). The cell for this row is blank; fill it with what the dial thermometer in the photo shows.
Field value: 0 °F
